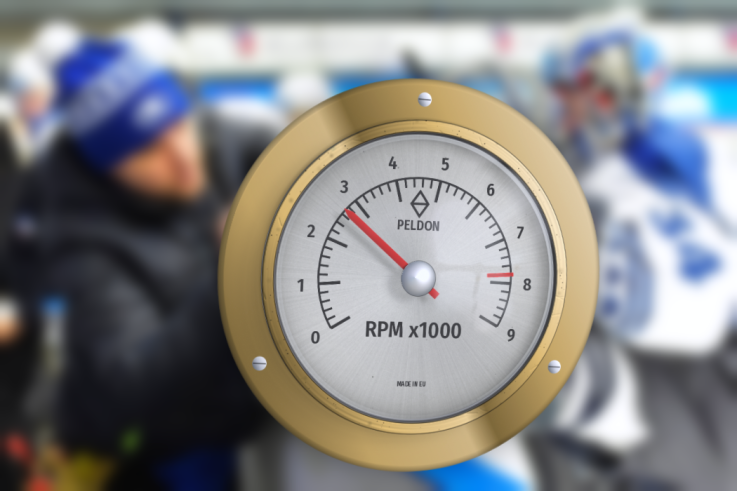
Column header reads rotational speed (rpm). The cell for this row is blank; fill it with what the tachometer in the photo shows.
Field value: 2700 rpm
